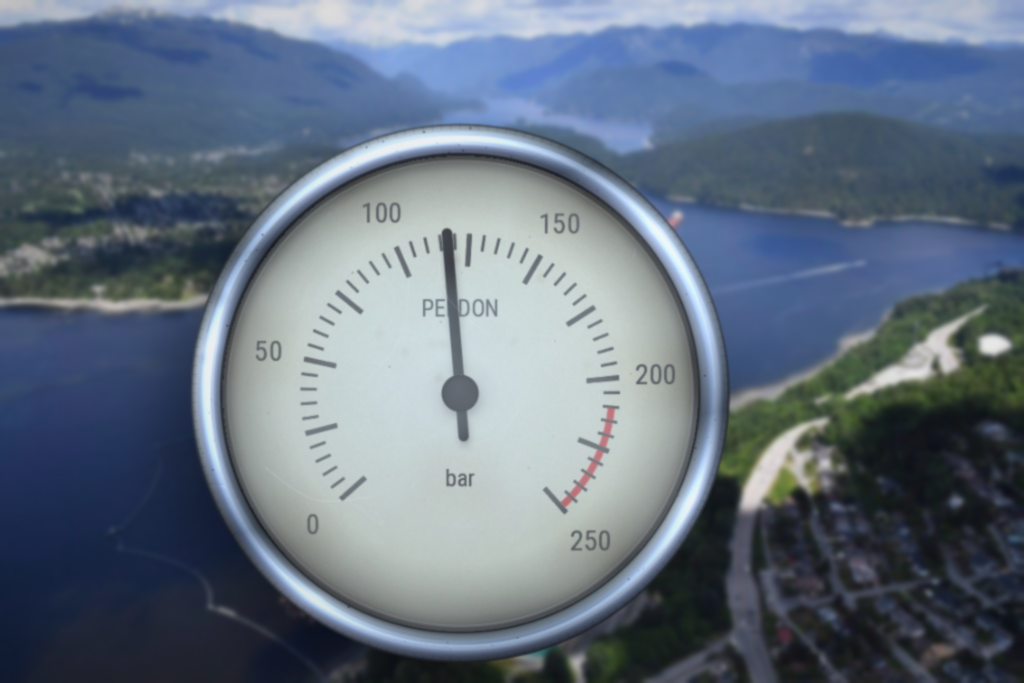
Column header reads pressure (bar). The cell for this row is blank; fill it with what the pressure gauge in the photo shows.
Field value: 117.5 bar
